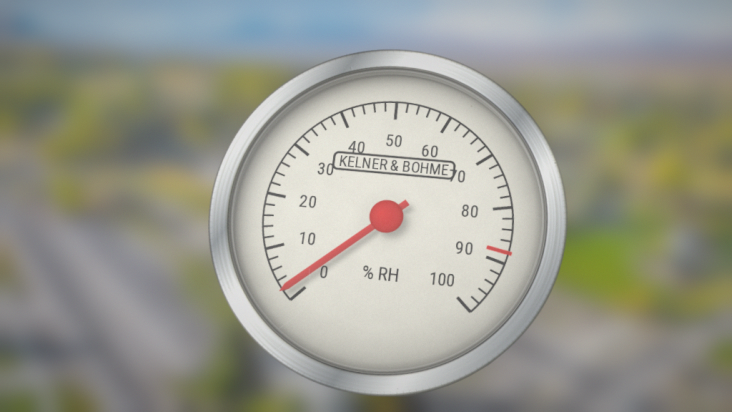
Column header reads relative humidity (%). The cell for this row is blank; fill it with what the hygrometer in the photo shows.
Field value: 2 %
